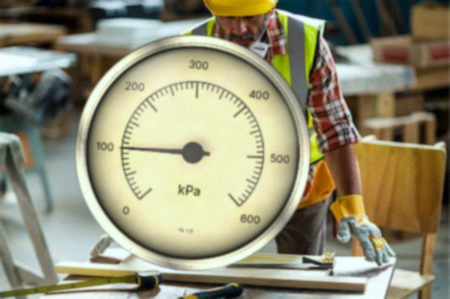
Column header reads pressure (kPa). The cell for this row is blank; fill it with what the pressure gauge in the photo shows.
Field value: 100 kPa
